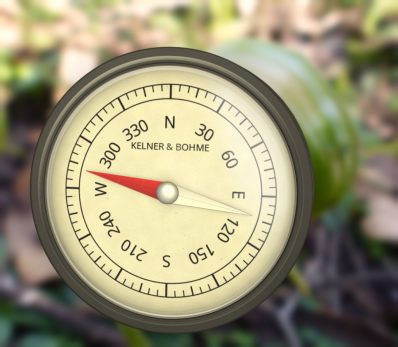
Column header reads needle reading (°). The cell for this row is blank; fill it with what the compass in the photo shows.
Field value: 282.5 °
